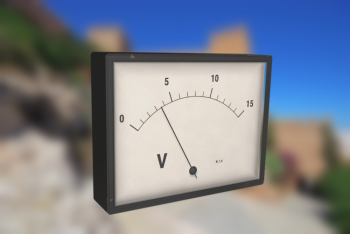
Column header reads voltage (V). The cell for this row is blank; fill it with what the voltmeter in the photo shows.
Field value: 3.5 V
